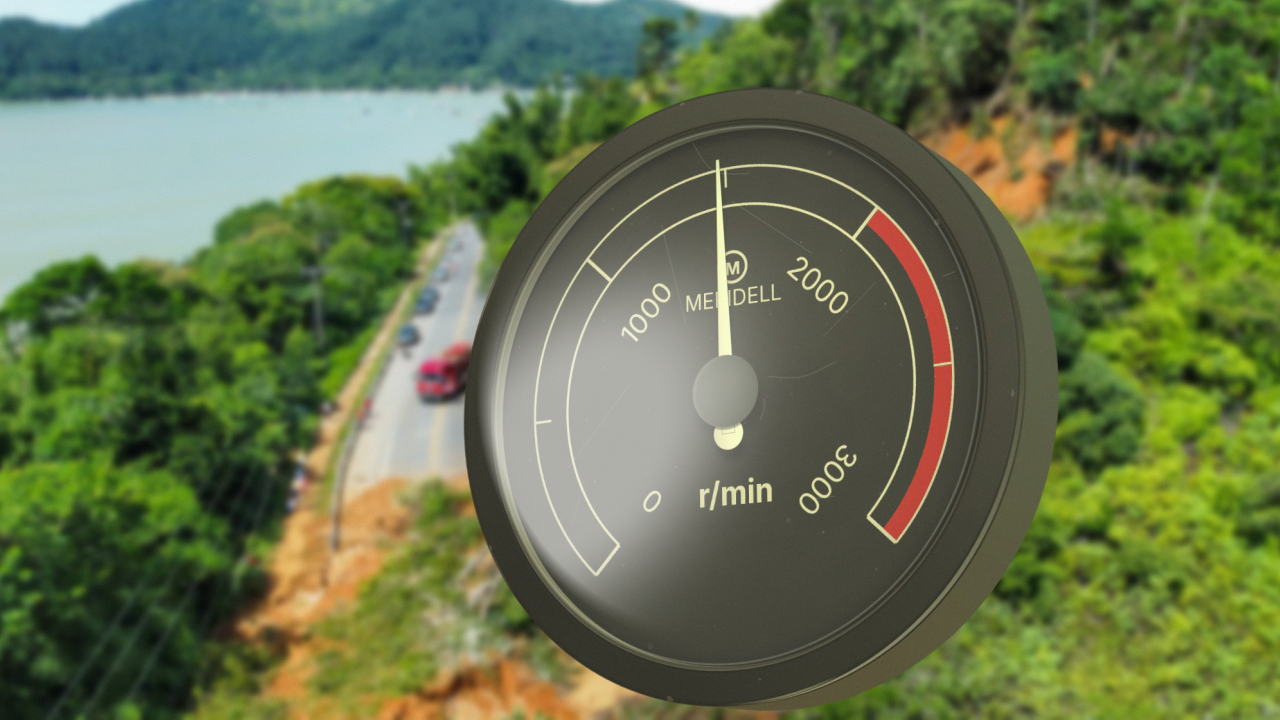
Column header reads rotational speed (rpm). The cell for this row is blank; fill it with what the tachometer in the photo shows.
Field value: 1500 rpm
